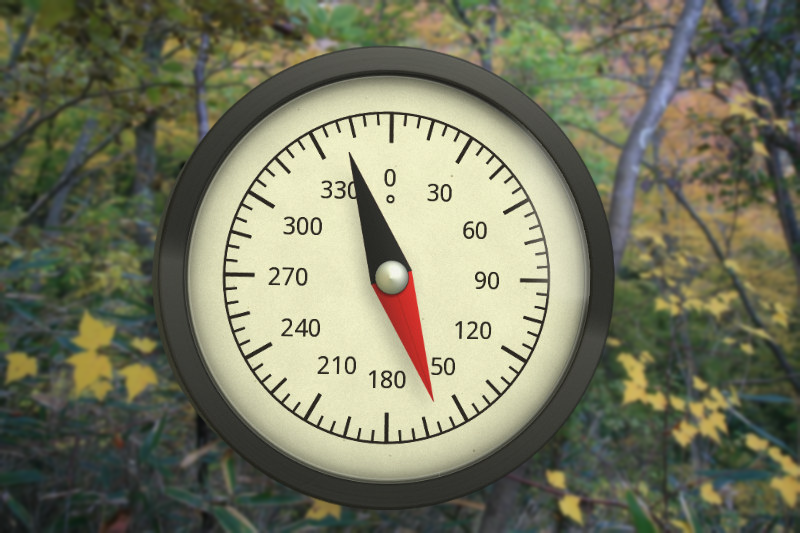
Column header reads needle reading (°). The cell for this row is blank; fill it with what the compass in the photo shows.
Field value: 160 °
